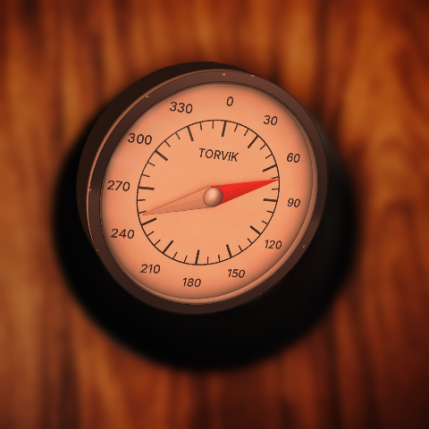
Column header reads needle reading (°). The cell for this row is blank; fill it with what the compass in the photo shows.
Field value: 70 °
